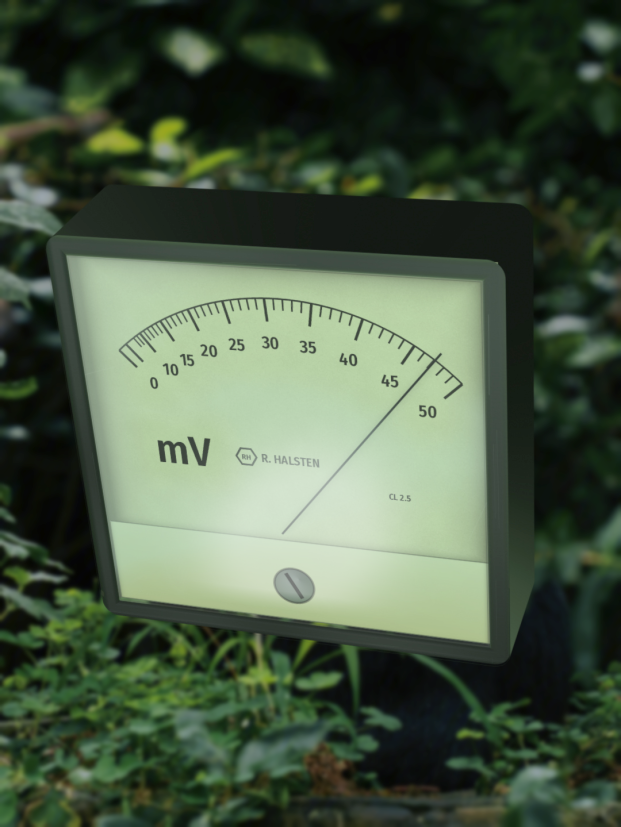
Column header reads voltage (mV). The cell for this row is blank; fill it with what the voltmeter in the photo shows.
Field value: 47 mV
